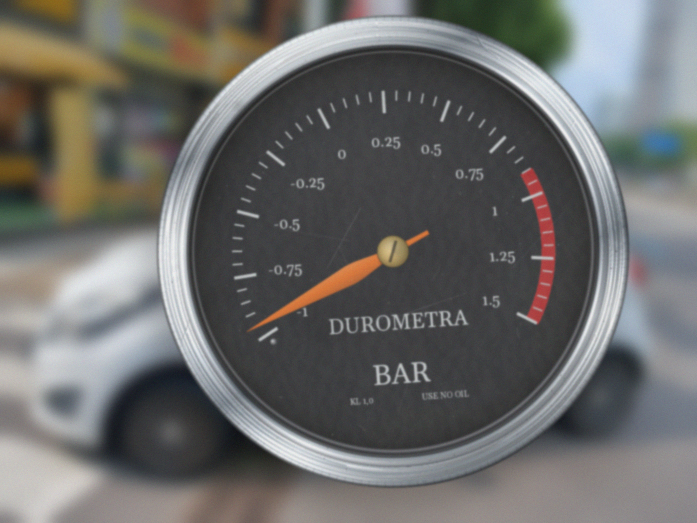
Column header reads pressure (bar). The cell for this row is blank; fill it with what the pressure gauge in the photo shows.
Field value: -0.95 bar
